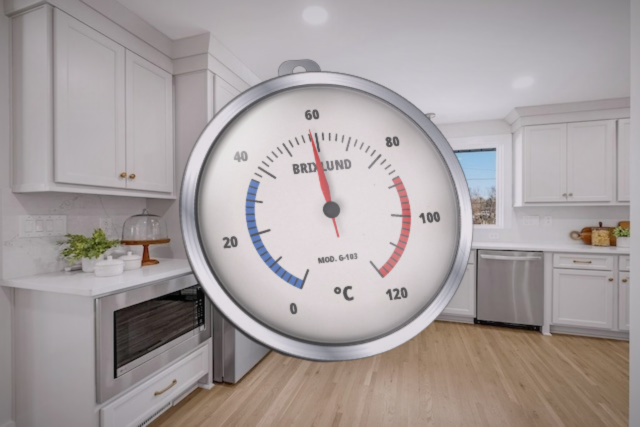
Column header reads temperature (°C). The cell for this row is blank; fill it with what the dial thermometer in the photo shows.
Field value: 58 °C
